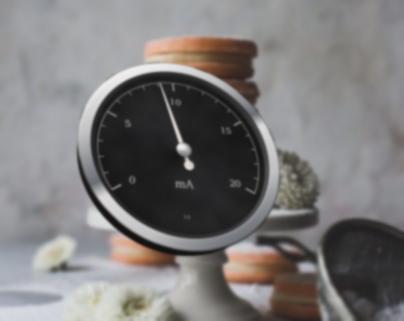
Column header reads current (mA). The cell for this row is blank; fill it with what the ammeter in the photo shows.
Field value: 9 mA
